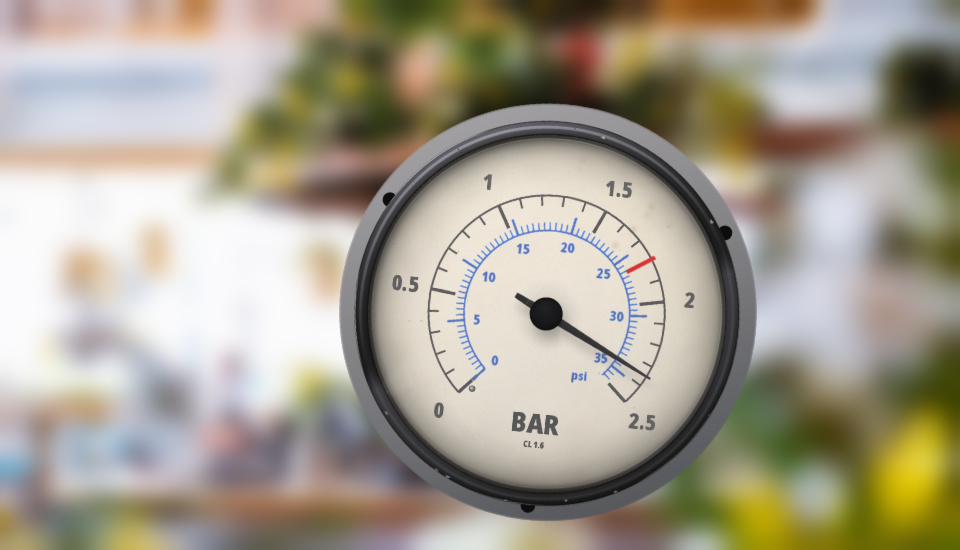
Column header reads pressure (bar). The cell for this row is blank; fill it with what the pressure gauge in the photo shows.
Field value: 2.35 bar
